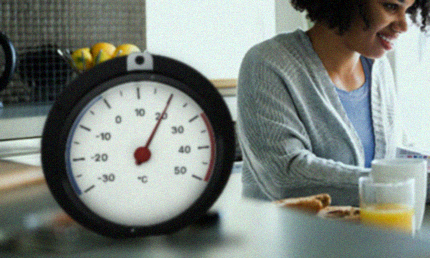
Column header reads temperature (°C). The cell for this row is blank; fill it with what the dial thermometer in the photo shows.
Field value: 20 °C
